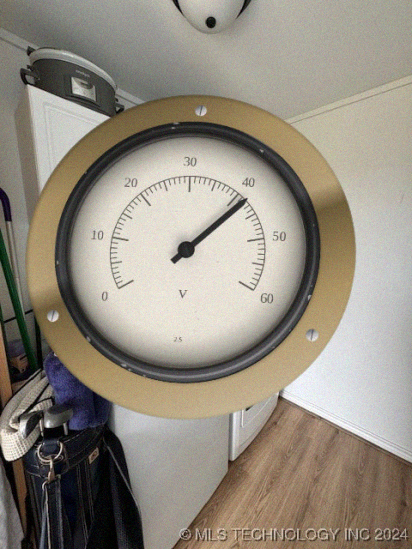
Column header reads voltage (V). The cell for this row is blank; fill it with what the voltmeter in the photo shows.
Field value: 42 V
